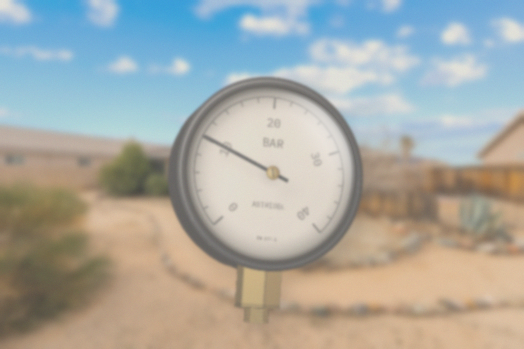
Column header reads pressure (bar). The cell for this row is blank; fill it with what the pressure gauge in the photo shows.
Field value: 10 bar
